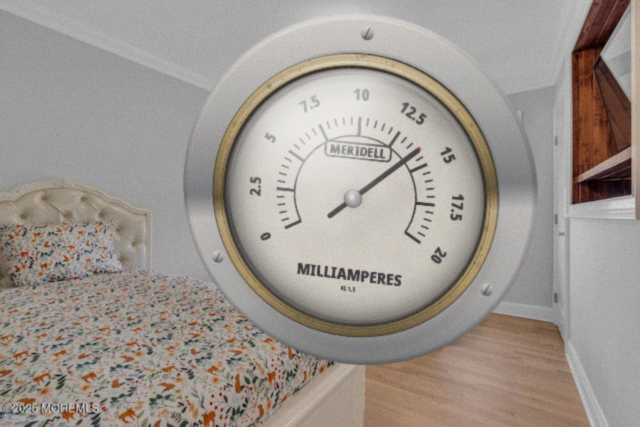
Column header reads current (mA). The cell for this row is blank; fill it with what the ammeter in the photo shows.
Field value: 14 mA
